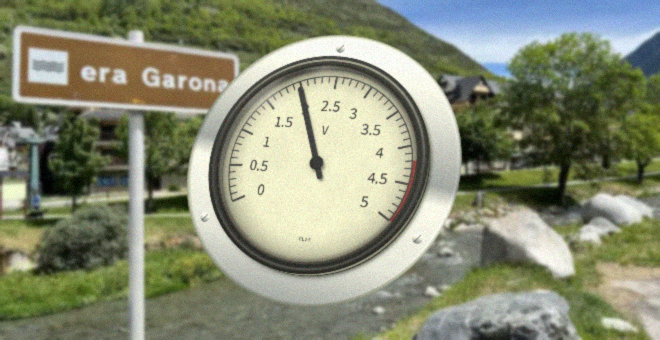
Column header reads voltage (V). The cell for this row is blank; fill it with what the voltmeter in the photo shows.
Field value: 2 V
